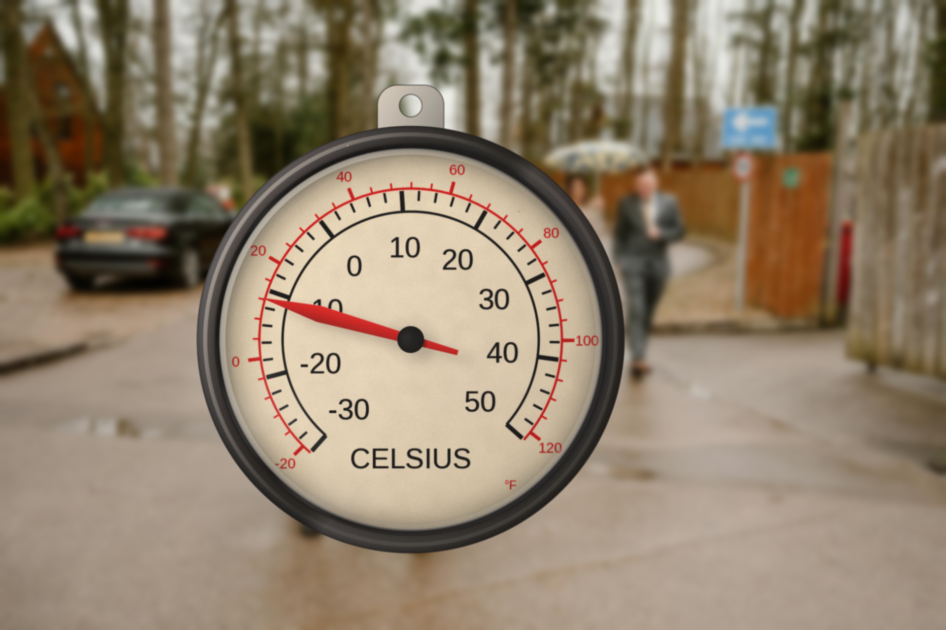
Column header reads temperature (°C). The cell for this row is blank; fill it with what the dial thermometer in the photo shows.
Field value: -11 °C
